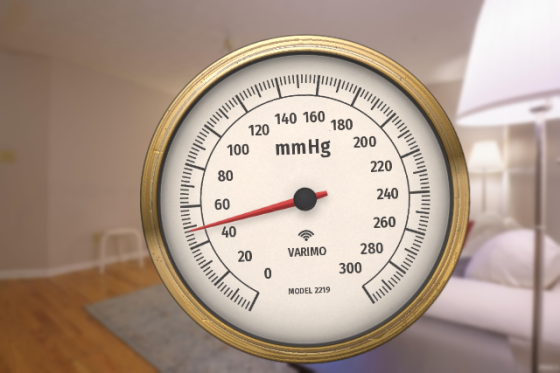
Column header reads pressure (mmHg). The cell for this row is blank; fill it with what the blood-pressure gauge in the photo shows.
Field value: 48 mmHg
